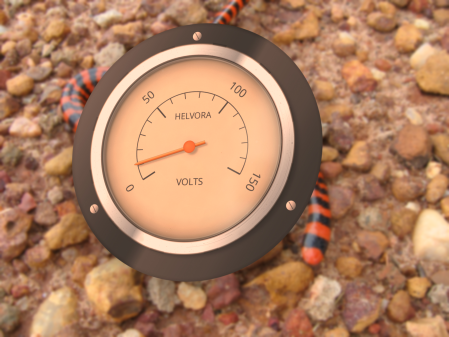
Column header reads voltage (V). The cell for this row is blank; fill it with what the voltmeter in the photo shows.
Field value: 10 V
